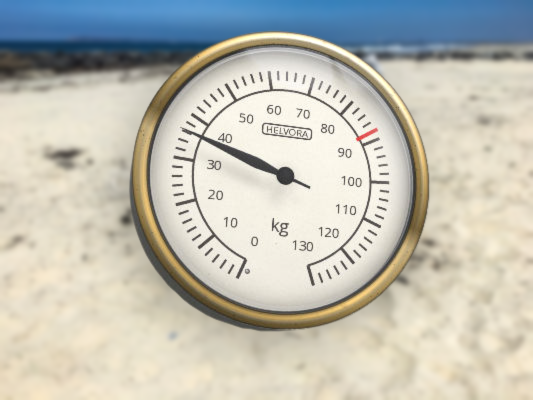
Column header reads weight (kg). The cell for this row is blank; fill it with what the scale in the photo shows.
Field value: 36 kg
